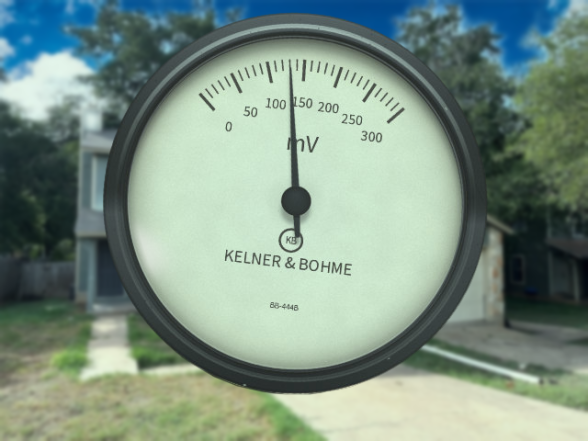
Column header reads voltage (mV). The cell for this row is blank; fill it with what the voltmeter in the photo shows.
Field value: 130 mV
